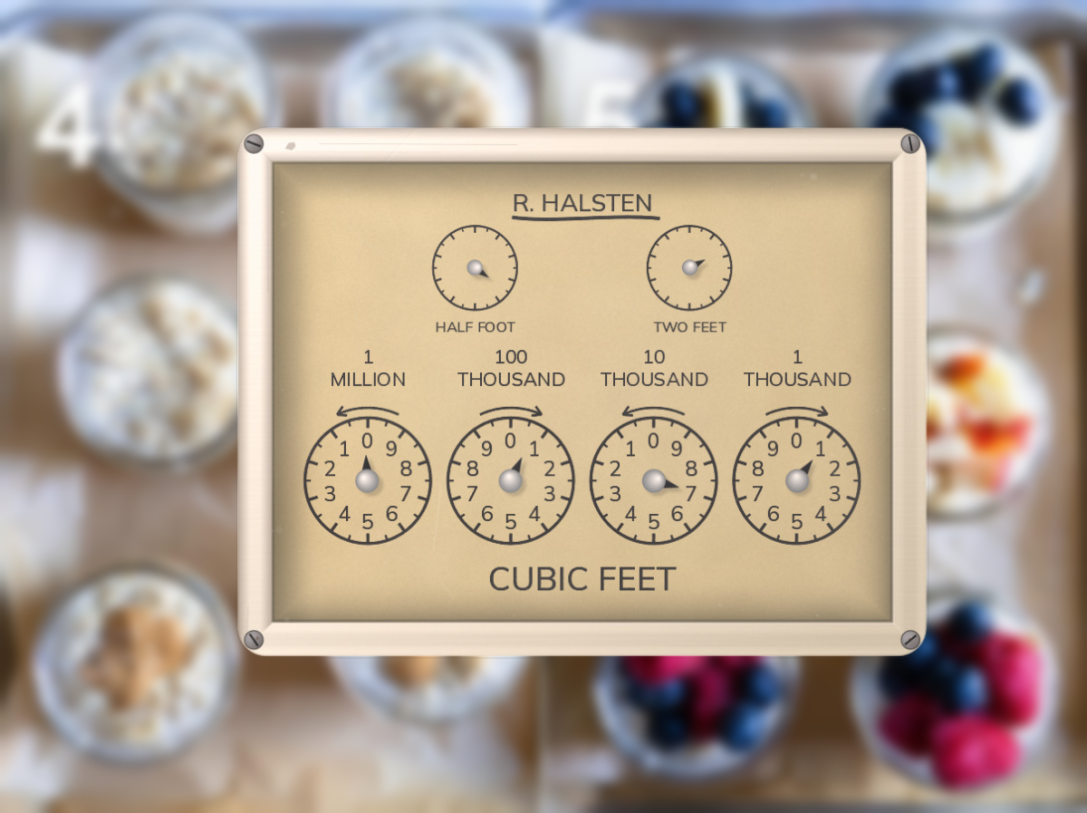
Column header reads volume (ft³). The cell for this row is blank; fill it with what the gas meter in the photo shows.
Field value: 7100 ft³
